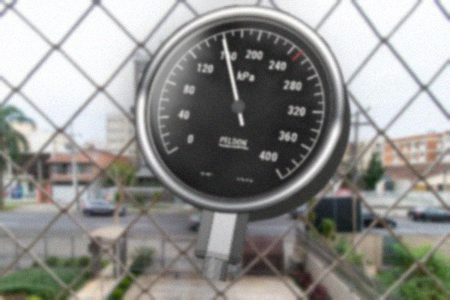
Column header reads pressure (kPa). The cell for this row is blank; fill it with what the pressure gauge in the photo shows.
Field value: 160 kPa
